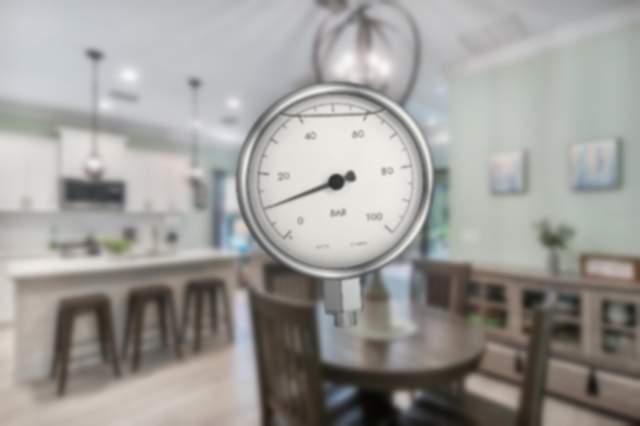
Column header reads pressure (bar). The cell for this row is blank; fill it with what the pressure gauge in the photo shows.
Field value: 10 bar
